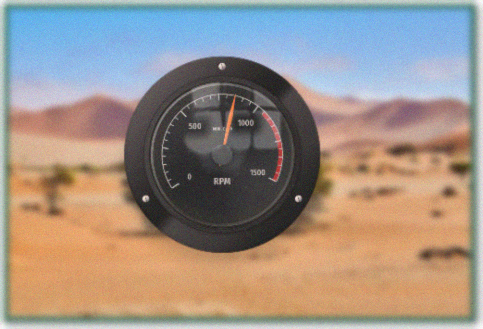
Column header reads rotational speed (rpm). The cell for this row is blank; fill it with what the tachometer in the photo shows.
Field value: 850 rpm
